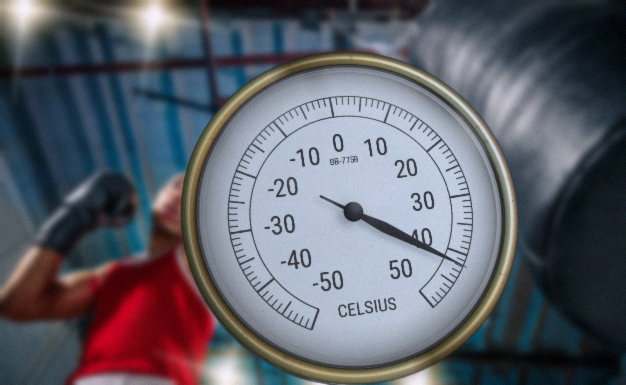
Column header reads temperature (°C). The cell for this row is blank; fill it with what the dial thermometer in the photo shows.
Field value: 42 °C
